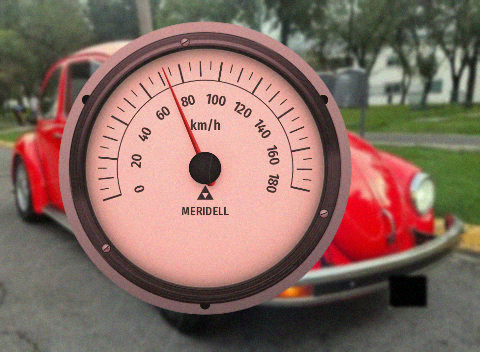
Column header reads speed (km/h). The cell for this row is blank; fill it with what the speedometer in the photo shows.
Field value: 72.5 km/h
